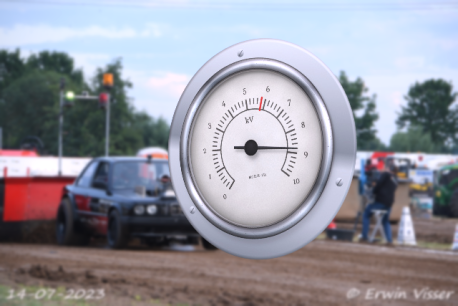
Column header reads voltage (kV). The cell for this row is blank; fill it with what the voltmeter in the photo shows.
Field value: 8.8 kV
